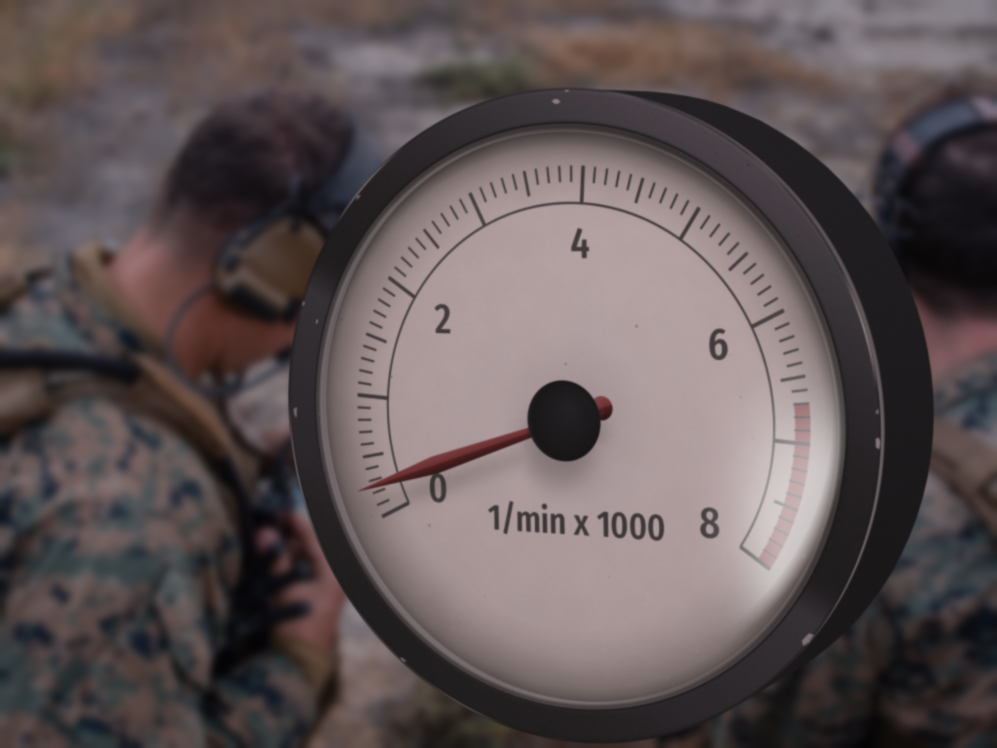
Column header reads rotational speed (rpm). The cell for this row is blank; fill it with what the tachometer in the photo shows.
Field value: 250 rpm
